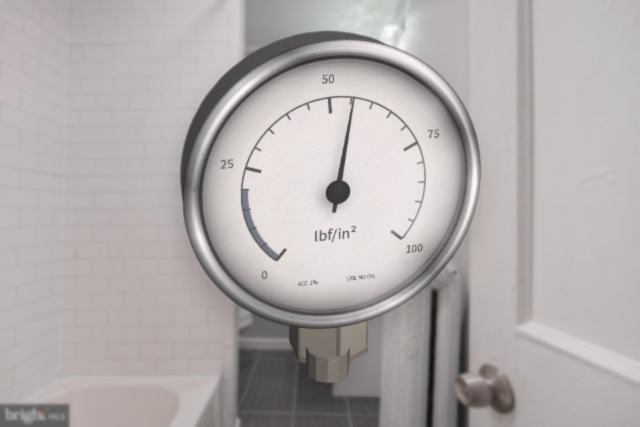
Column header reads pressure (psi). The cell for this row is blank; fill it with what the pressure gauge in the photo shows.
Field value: 55 psi
